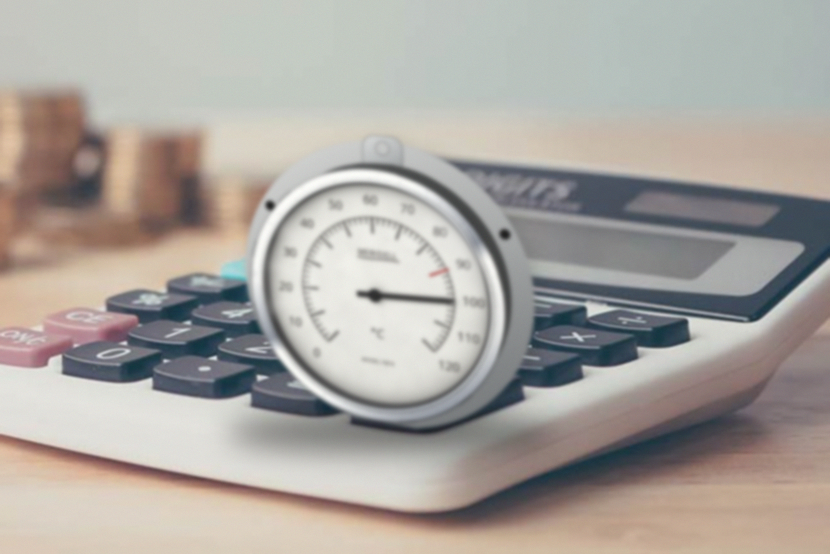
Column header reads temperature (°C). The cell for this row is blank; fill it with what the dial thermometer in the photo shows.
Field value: 100 °C
